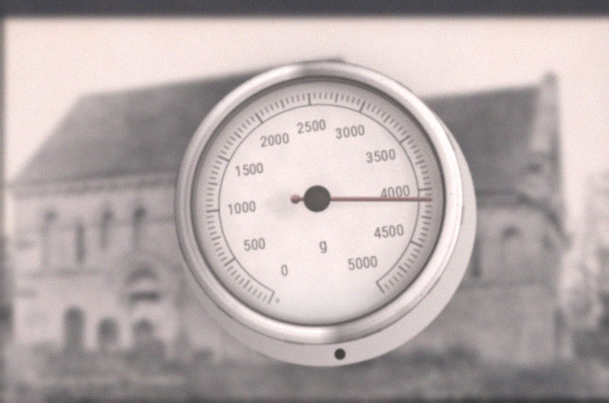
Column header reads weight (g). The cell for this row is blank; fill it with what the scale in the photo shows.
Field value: 4100 g
